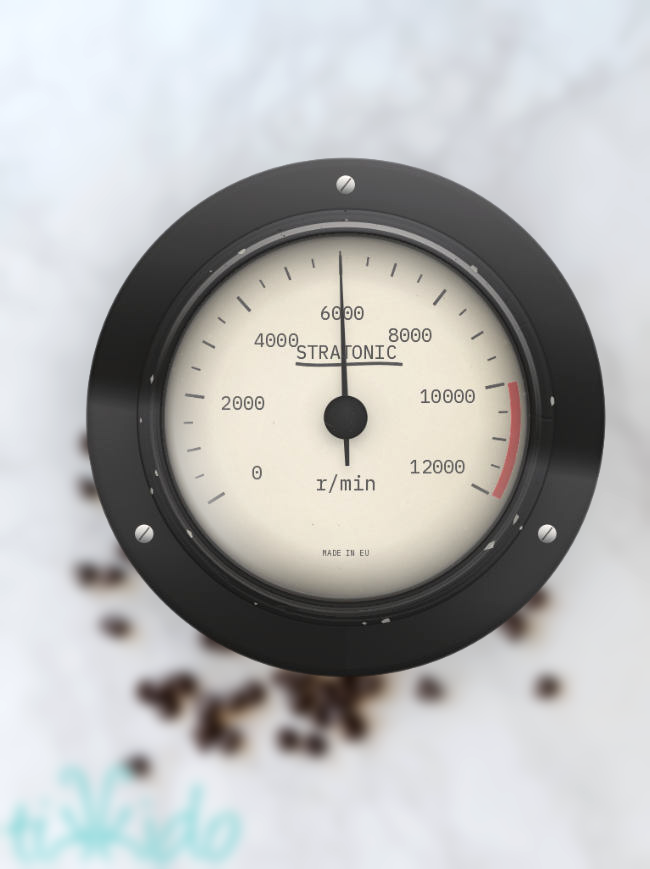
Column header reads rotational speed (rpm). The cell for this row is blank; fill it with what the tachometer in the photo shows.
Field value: 6000 rpm
